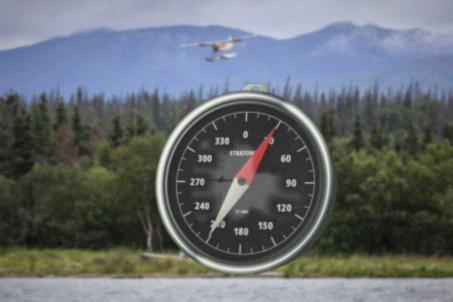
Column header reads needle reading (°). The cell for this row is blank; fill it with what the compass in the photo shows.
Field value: 30 °
